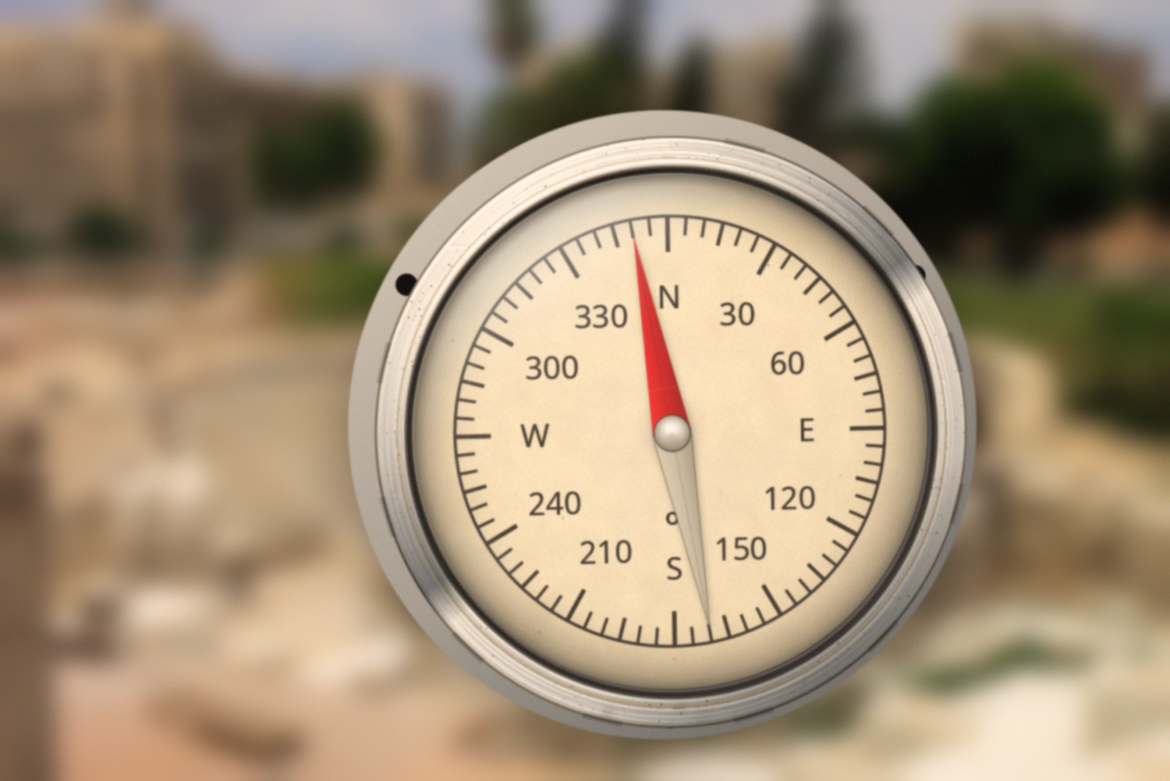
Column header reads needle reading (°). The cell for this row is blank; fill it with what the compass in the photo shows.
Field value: 350 °
